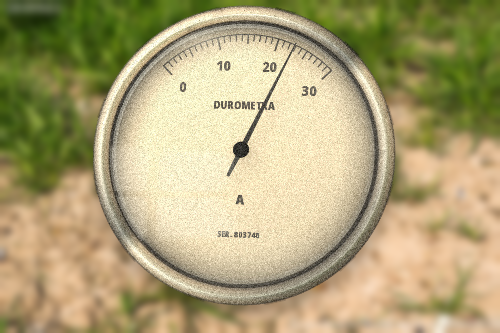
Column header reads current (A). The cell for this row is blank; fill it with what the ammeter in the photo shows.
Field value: 23 A
